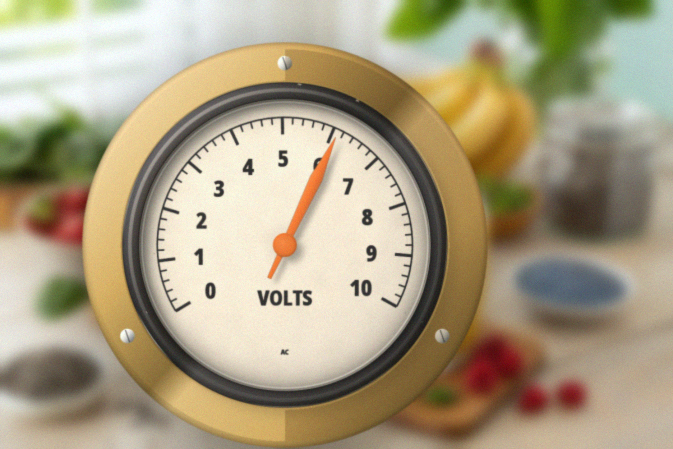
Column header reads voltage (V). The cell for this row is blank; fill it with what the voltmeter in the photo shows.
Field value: 6.1 V
